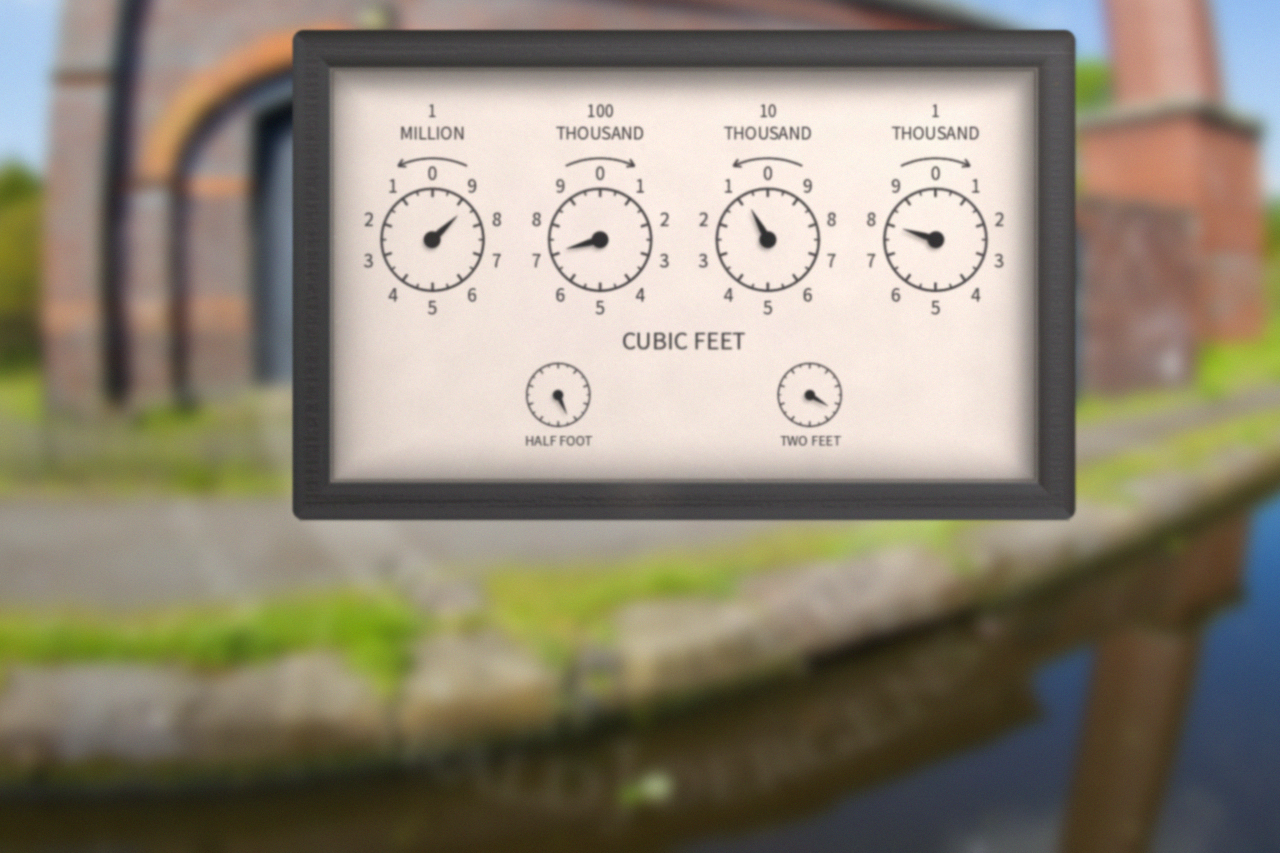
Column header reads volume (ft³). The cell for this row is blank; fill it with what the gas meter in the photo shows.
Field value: 870800 ft³
